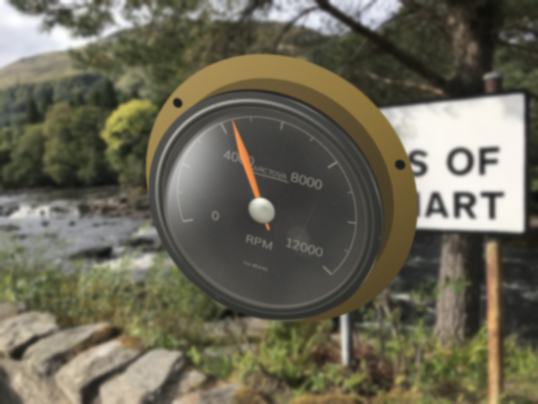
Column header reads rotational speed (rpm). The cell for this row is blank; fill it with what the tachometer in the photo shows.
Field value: 4500 rpm
